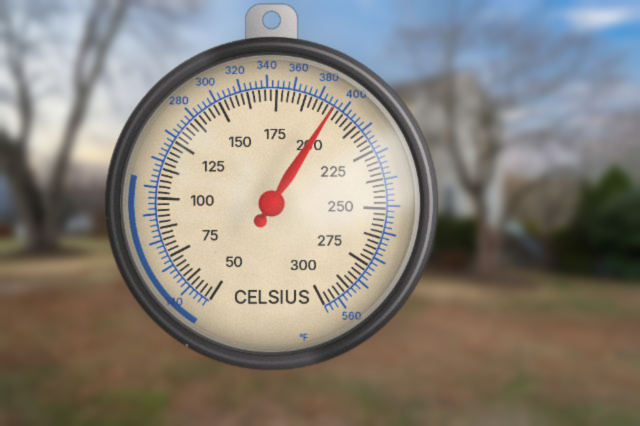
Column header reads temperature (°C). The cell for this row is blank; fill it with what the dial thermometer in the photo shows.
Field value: 200 °C
